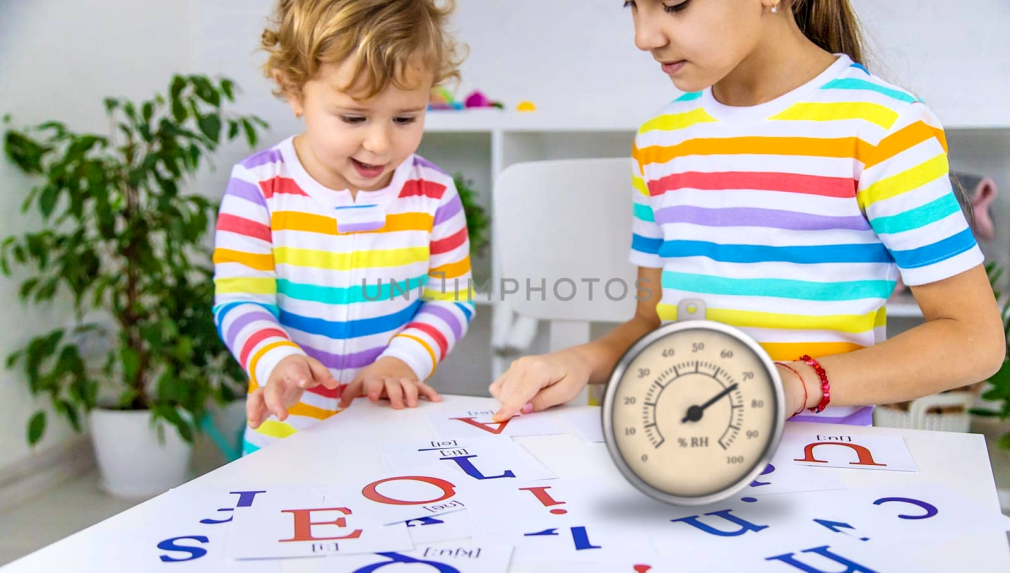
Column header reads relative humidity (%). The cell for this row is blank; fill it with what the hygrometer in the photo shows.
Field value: 70 %
